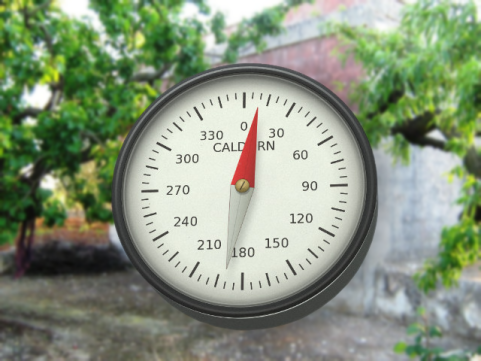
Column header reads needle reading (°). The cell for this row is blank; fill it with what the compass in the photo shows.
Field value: 10 °
